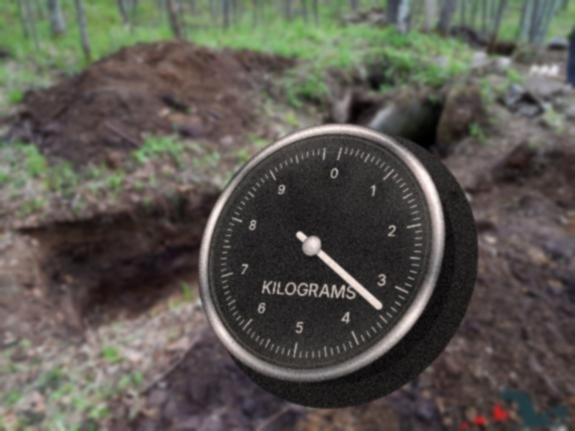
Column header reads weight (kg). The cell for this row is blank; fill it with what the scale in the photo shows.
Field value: 3.4 kg
